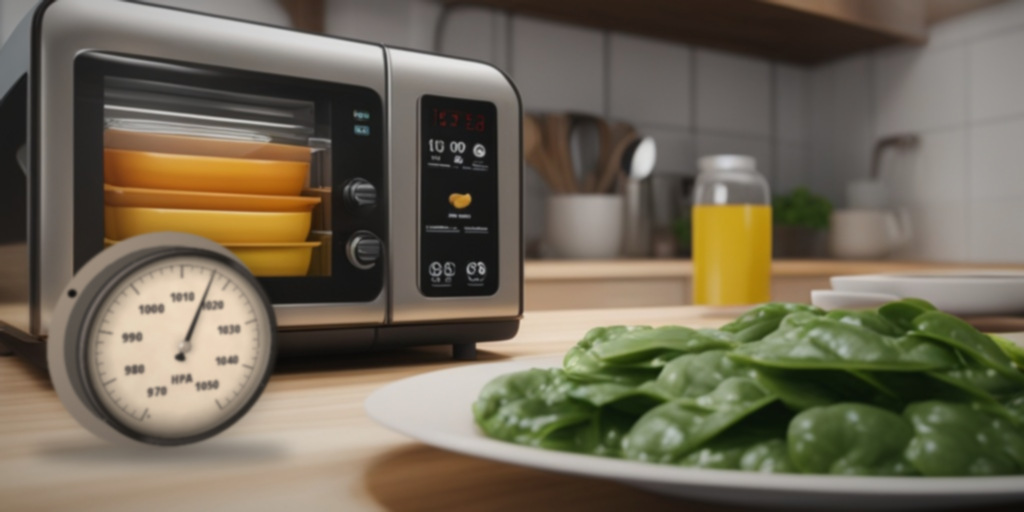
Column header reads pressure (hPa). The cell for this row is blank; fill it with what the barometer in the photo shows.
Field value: 1016 hPa
